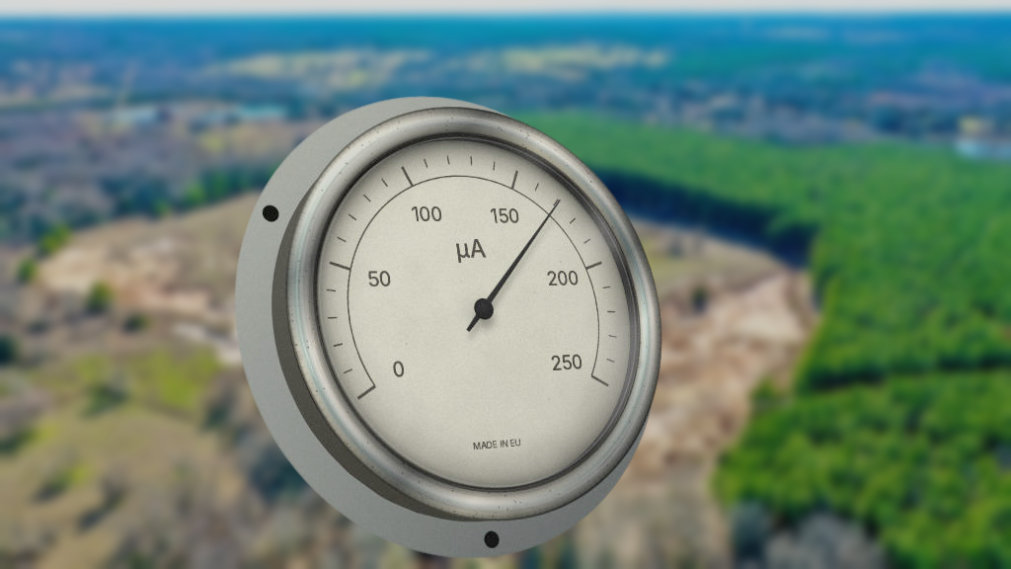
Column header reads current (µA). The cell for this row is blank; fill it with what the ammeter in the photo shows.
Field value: 170 µA
